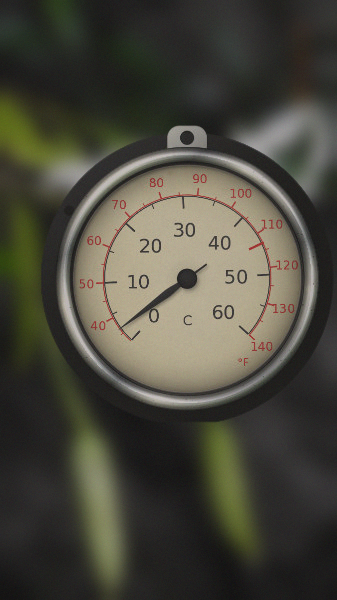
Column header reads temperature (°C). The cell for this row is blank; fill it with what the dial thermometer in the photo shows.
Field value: 2.5 °C
